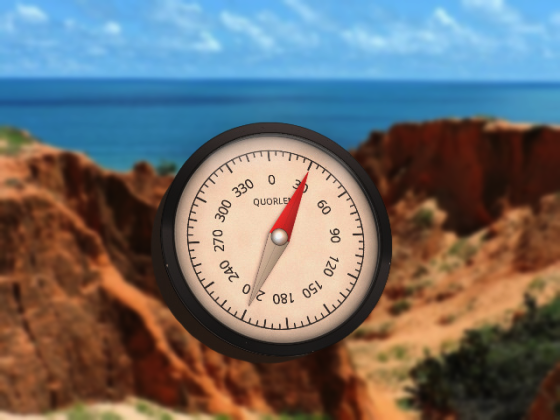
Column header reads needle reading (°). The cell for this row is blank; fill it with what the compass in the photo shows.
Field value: 30 °
